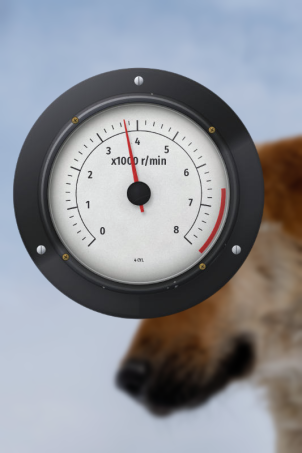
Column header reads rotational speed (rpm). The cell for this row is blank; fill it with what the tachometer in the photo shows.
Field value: 3700 rpm
